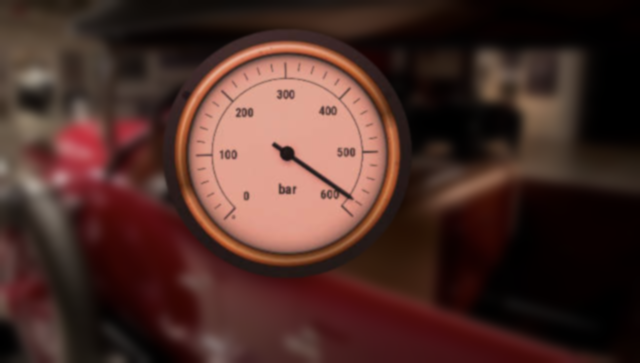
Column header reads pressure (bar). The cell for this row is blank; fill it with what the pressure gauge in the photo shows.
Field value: 580 bar
